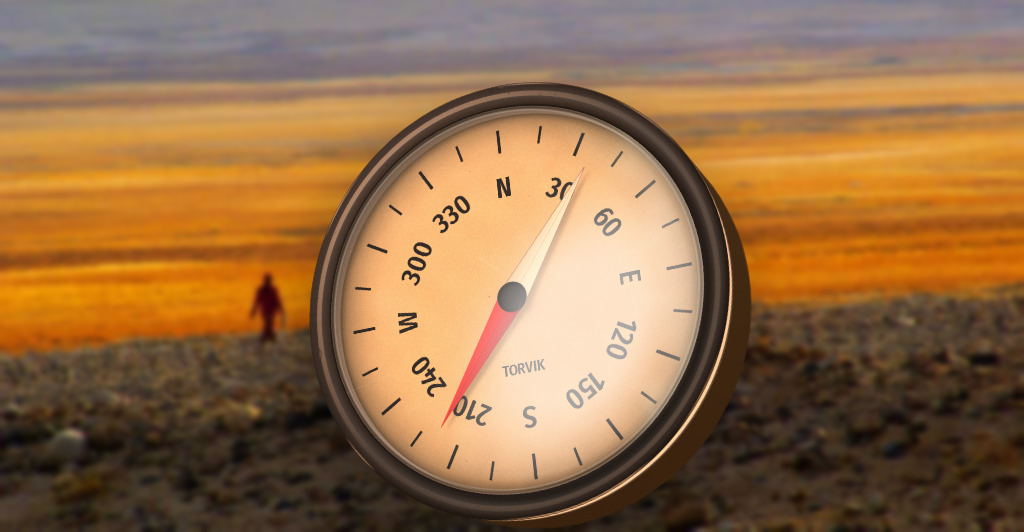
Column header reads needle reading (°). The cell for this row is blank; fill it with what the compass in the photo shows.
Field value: 217.5 °
